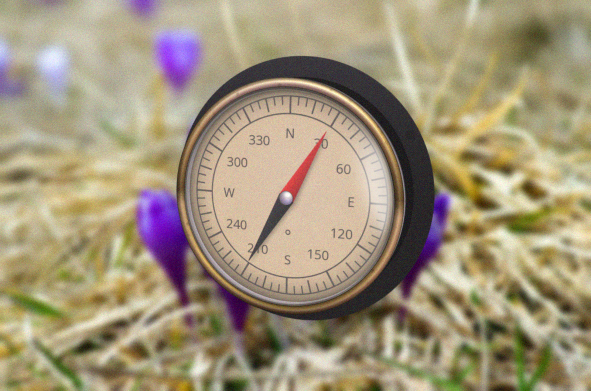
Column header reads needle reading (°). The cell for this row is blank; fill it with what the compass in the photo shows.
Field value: 30 °
